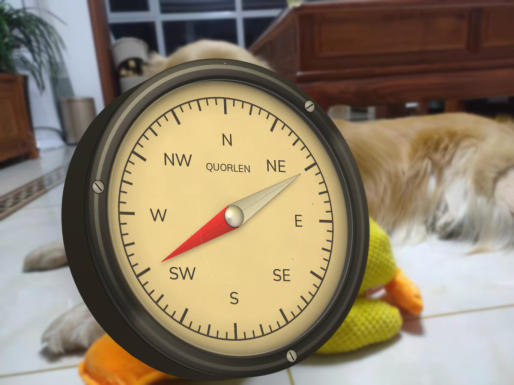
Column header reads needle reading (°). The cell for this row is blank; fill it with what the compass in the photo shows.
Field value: 240 °
